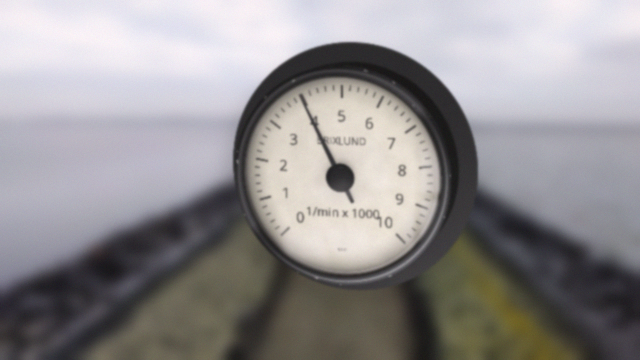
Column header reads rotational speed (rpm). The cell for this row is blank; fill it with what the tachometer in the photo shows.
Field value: 4000 rpm
